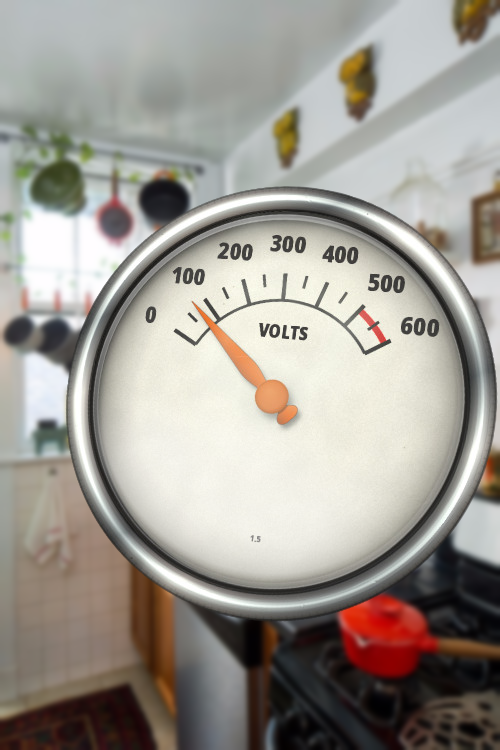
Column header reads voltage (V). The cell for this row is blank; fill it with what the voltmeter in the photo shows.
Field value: 75 V
